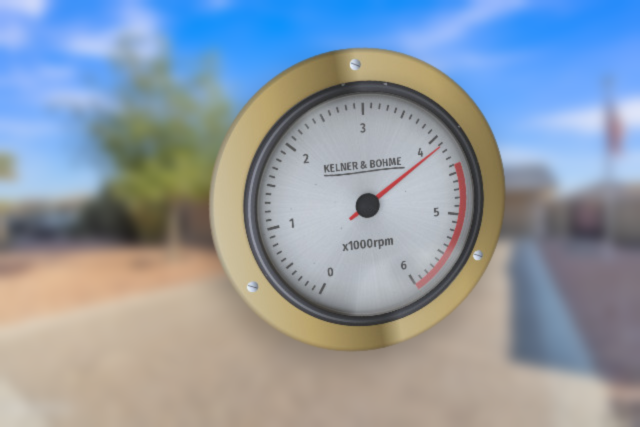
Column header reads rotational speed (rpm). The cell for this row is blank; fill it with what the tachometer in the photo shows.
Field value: 4100 rpm
